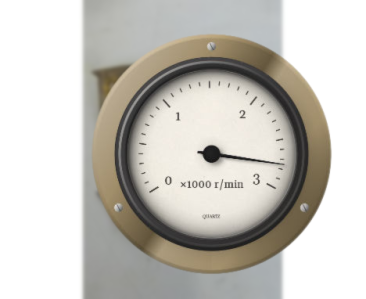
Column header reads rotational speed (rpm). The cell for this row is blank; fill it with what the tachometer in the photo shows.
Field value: 2750 rpm
